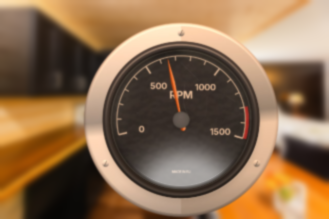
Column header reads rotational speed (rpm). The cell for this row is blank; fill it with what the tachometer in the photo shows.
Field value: 650 rpm
